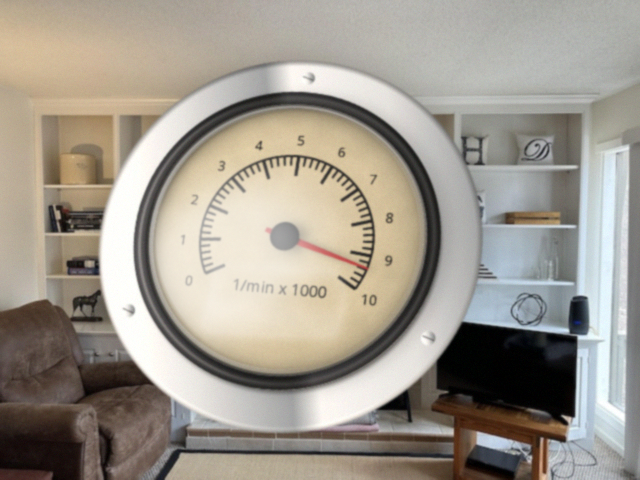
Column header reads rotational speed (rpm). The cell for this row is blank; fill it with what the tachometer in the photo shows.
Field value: 9400 rpm
